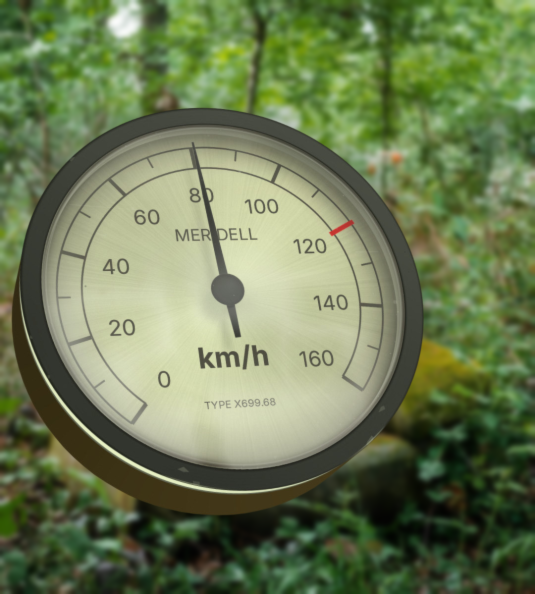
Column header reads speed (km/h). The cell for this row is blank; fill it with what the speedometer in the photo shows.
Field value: 80 km/h
